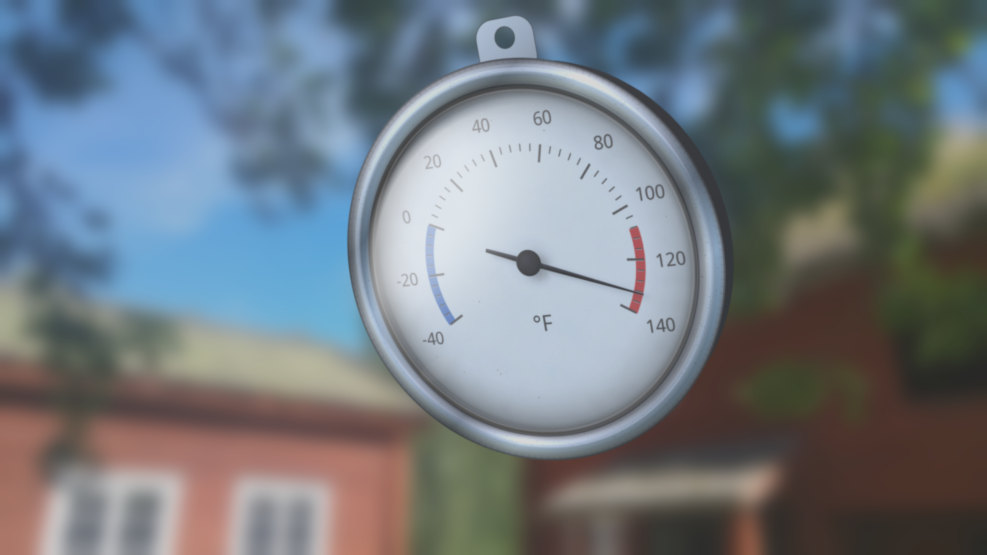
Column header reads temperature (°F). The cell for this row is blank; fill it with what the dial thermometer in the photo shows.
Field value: 132 °F
